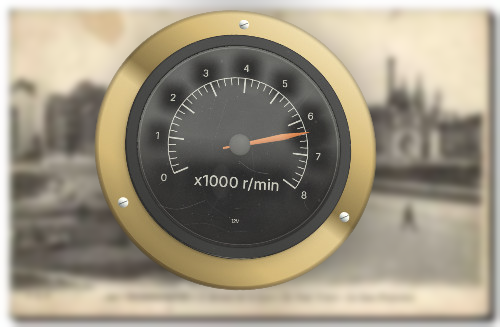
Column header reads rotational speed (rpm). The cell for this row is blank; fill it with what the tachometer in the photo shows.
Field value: 6400 rpm
